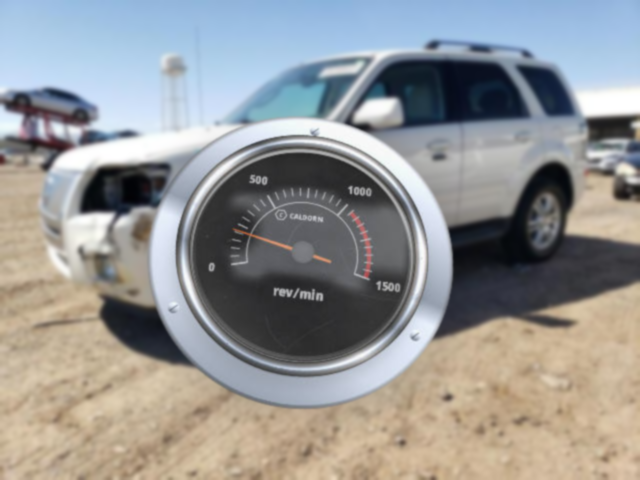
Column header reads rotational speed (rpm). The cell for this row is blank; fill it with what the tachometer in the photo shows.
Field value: 200 rpm
